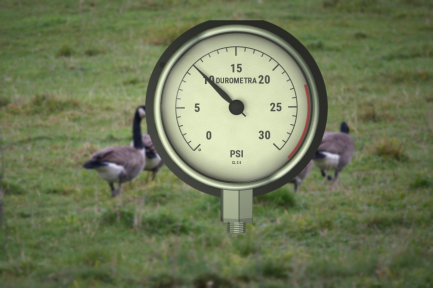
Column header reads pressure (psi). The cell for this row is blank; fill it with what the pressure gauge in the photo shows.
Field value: 10 psi
